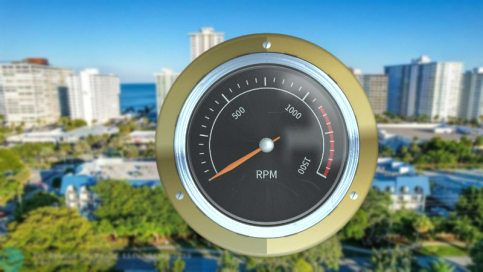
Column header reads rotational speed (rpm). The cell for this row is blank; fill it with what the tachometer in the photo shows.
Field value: 0 rpm
